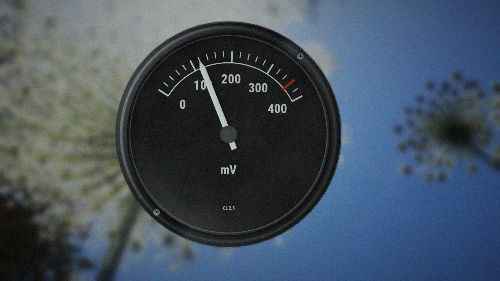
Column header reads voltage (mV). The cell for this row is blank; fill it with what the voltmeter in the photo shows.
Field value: 120 mV
